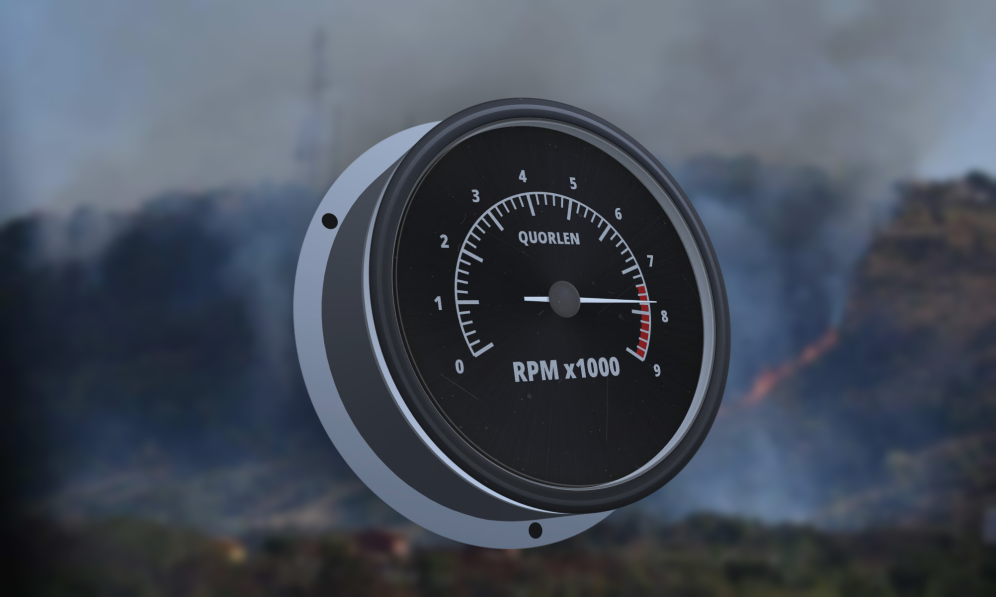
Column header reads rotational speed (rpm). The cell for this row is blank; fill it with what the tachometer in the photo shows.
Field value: 7800 rpm
